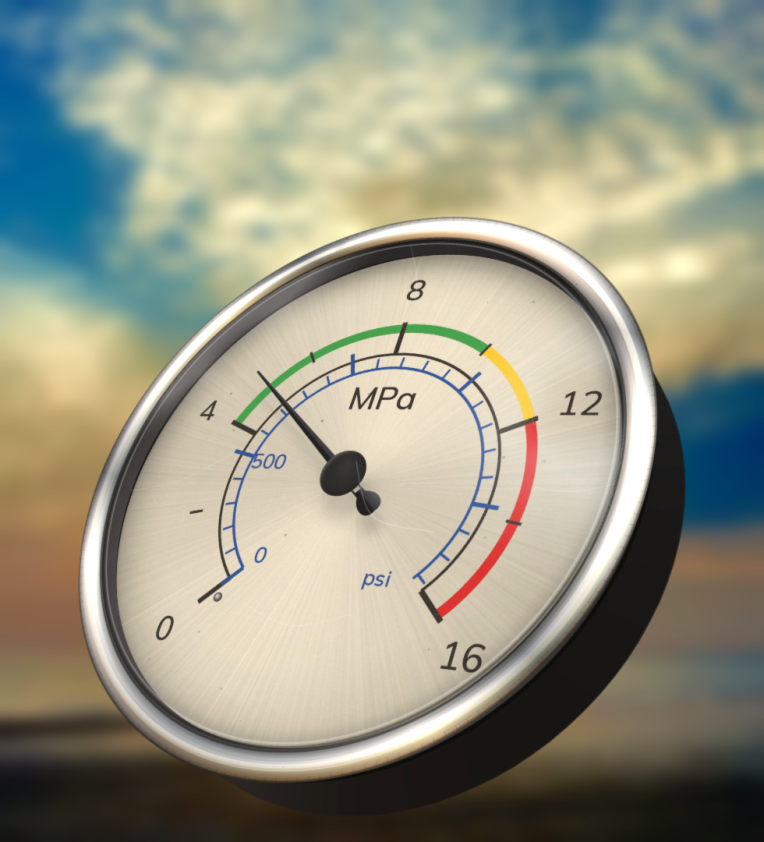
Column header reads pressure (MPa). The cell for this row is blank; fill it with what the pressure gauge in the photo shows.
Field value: 5 MPa
